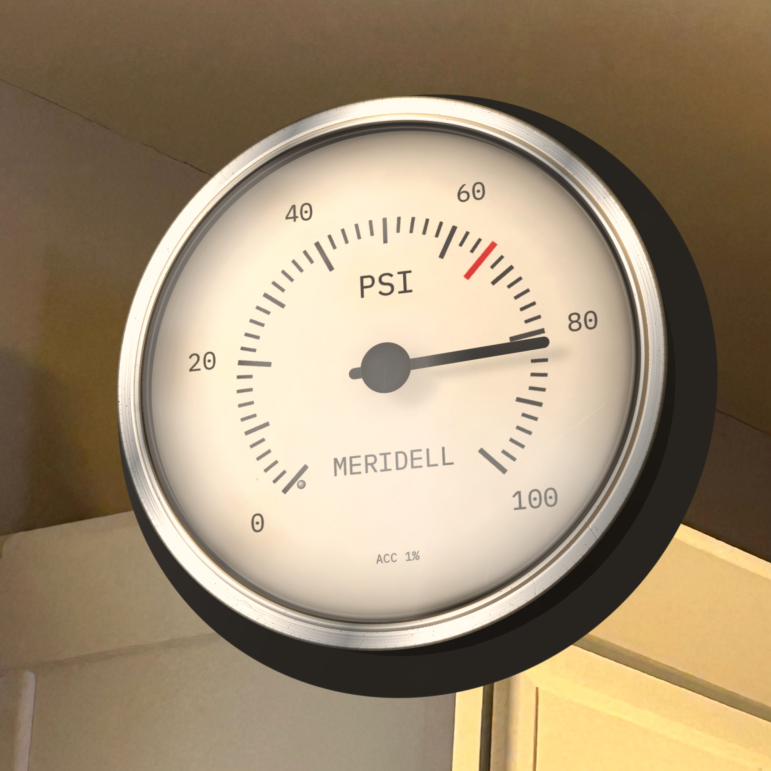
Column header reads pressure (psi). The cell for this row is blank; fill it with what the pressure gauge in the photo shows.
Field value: 82 psi
